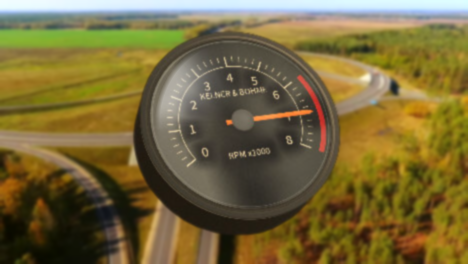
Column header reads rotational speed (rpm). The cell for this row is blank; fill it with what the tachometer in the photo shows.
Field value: 7000 rpm
